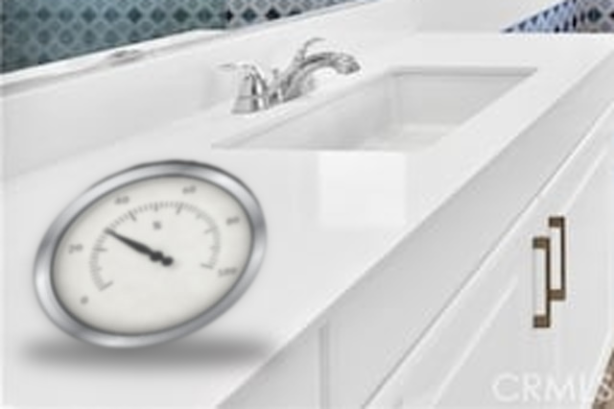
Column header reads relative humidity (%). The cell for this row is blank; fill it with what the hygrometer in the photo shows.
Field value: 30 %
